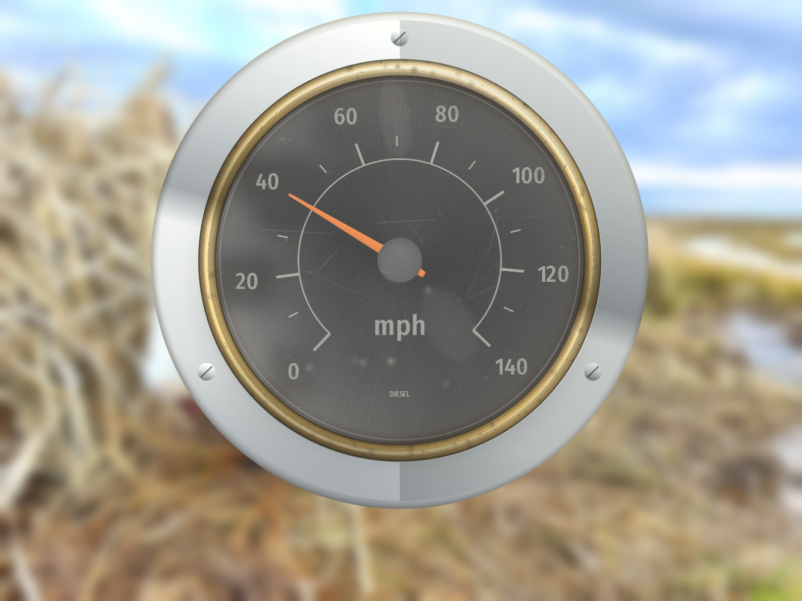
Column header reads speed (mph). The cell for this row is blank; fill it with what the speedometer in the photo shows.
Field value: 40 mph
